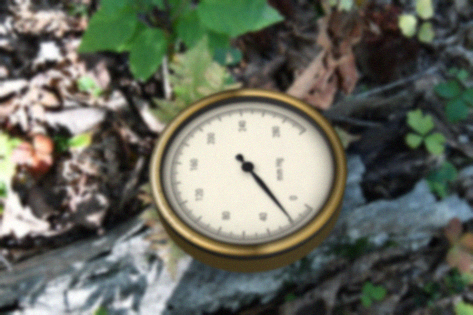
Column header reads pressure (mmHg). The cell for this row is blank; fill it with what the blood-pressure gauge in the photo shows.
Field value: 20 mmHg
